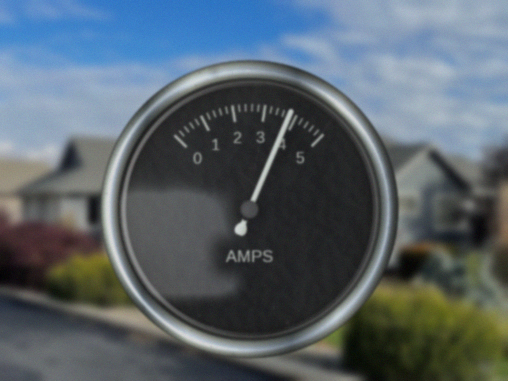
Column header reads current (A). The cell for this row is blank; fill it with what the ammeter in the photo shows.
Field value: 3.8 A
